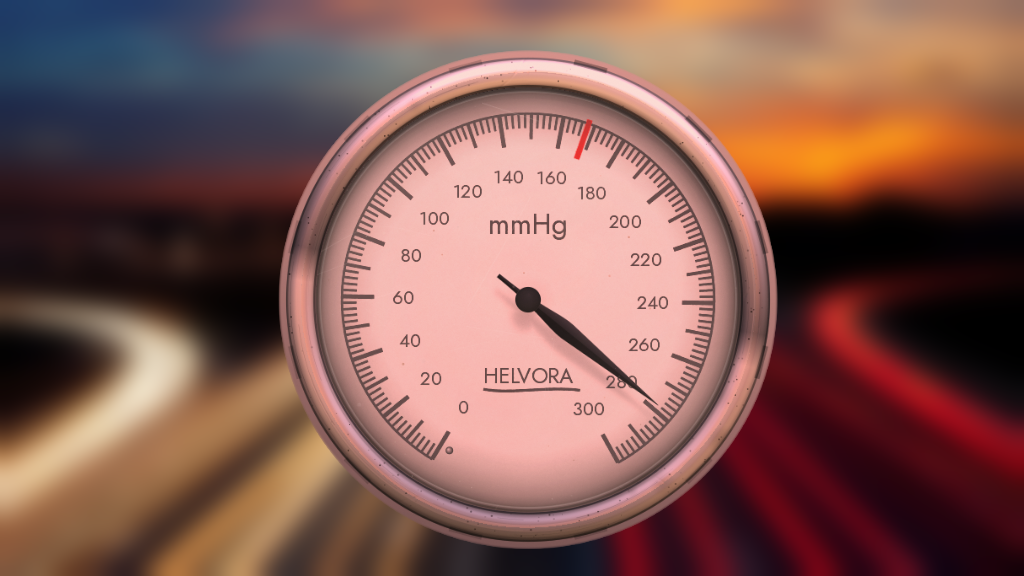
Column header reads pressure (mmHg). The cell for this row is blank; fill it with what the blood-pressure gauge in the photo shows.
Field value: 278 mmHg
